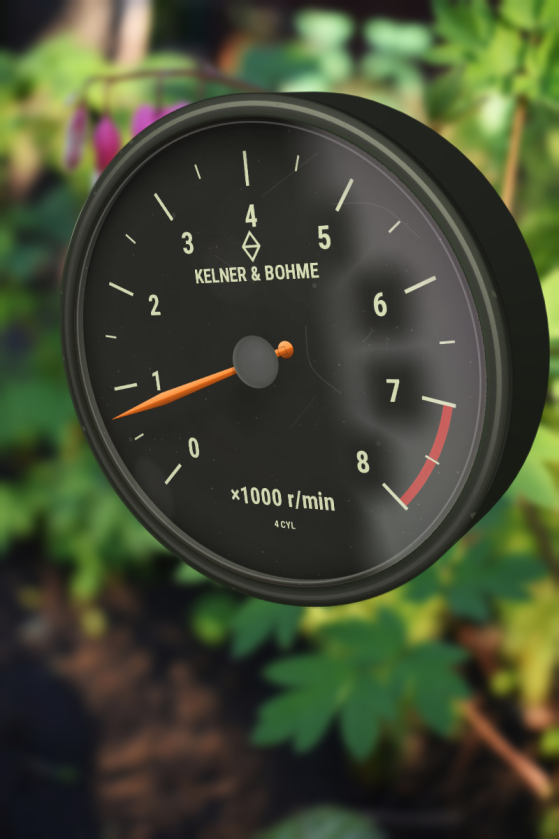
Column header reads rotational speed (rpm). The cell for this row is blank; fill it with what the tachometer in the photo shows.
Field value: 750 rpm
